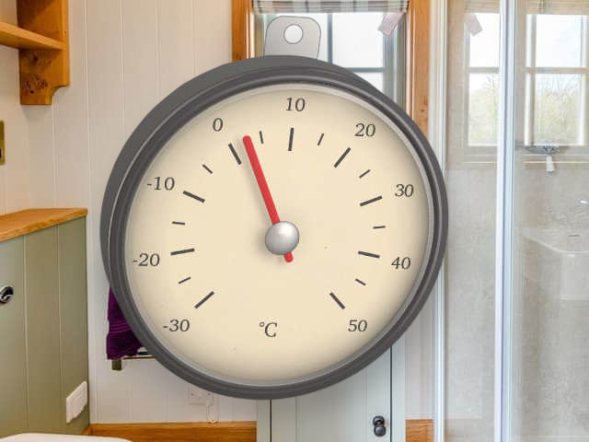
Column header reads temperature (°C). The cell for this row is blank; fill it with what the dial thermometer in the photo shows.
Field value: 2.5 °C
